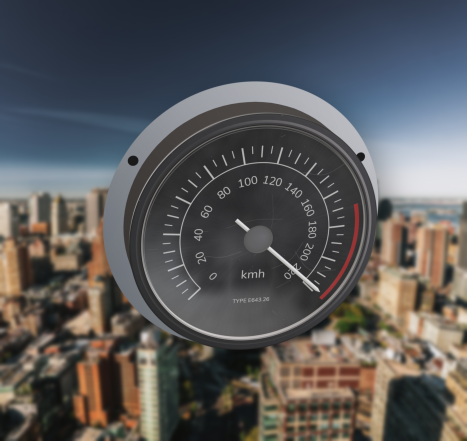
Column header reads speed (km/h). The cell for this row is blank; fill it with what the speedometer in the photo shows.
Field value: 217.5 km/h
